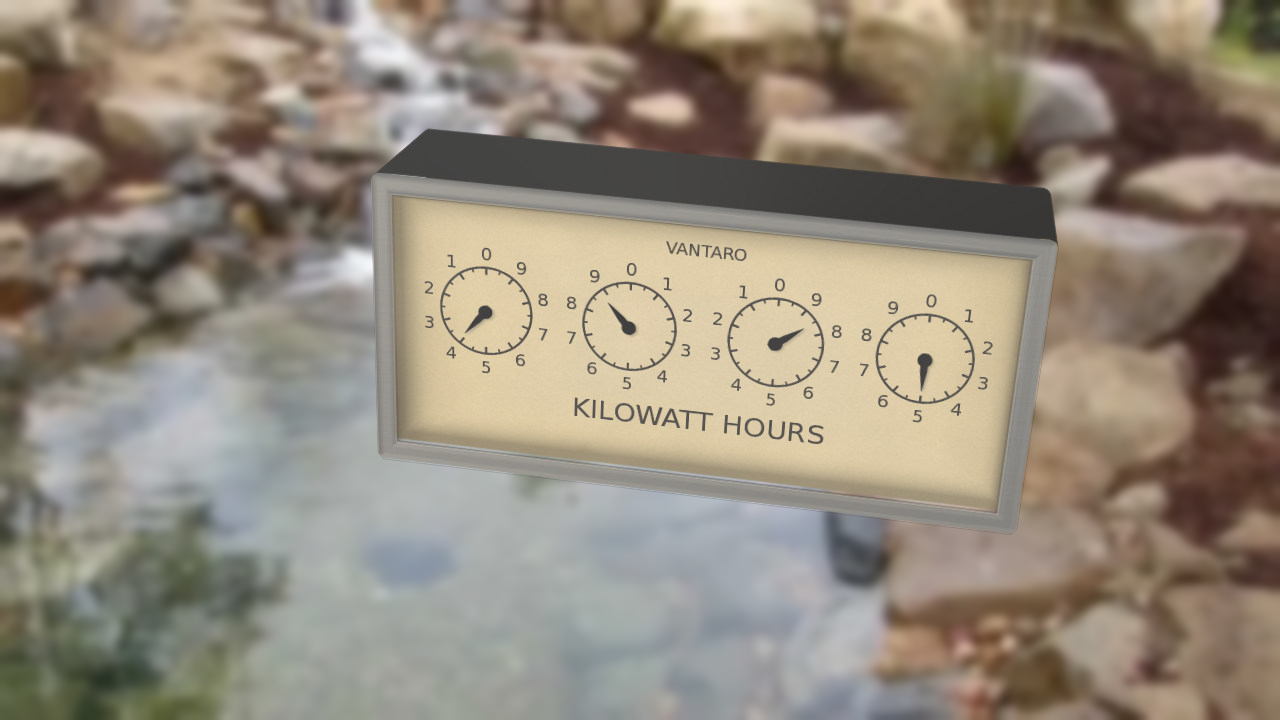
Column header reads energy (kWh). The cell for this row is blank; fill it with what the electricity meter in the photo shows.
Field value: 3885 kWh
